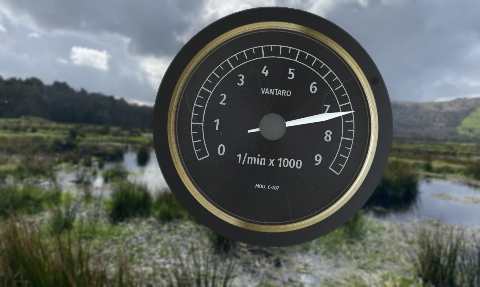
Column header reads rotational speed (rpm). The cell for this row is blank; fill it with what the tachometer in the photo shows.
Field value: 7250 rpm
